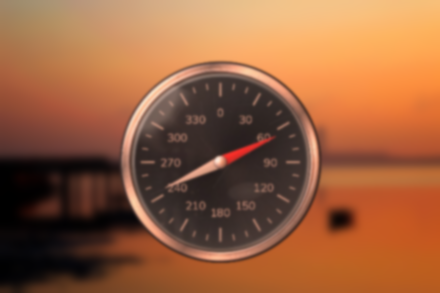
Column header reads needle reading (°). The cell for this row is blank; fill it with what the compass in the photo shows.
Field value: 65 °
